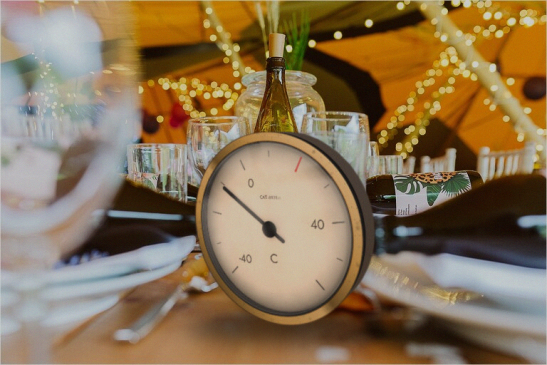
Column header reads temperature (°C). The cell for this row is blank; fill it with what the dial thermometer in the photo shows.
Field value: -10 °C
